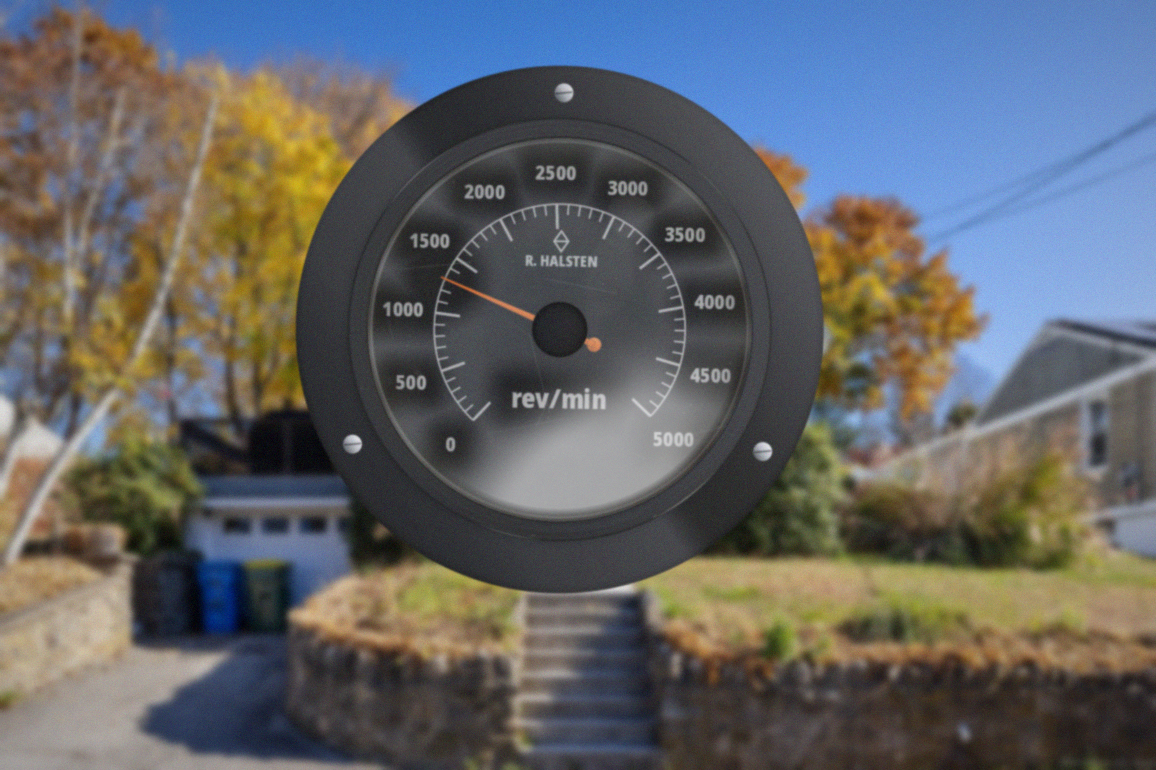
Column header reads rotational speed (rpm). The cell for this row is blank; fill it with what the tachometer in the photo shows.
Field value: 1300 rpm
